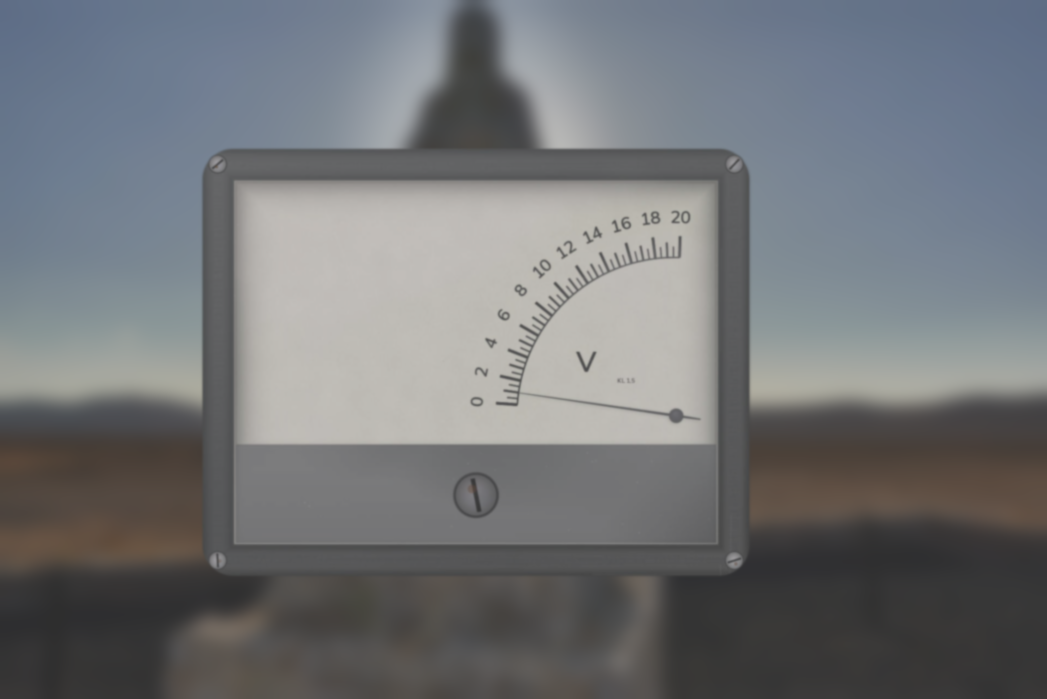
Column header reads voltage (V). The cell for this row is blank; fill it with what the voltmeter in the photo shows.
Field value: 1 V
